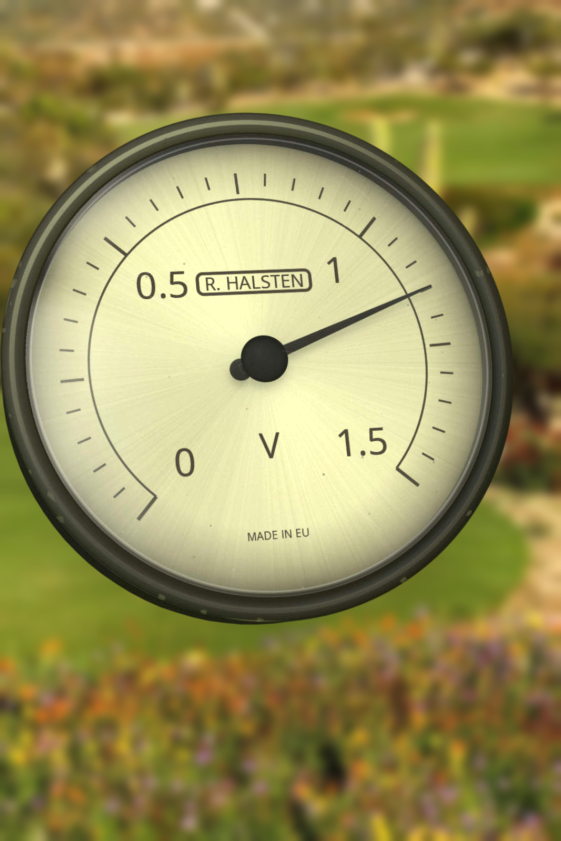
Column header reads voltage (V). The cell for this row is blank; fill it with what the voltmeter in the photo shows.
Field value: 1.15 V
